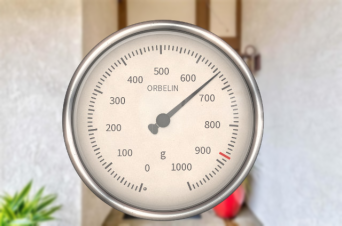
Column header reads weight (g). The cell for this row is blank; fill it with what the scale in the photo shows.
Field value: 660 g
